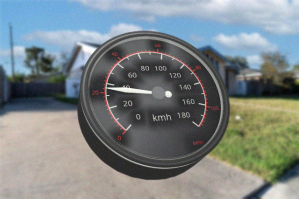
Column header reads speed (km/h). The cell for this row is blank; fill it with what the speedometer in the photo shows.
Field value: 35 km/h
